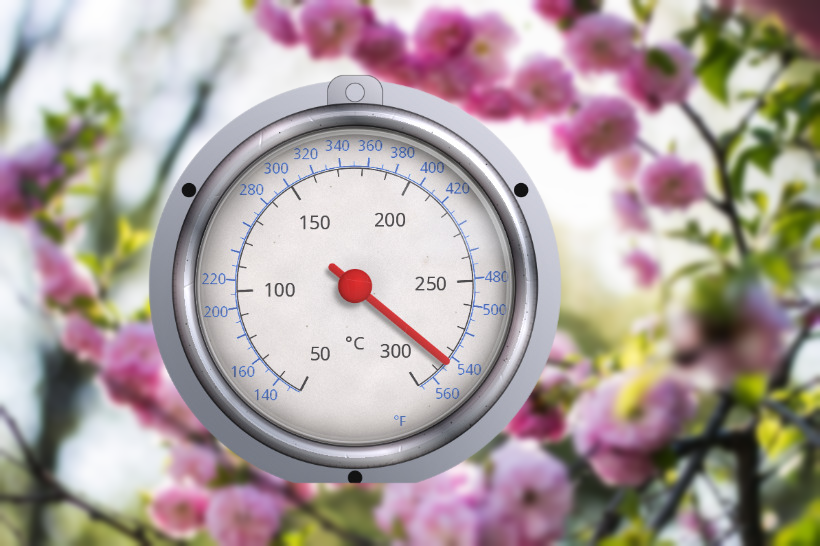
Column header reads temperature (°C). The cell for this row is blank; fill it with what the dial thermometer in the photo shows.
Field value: 285 °C
